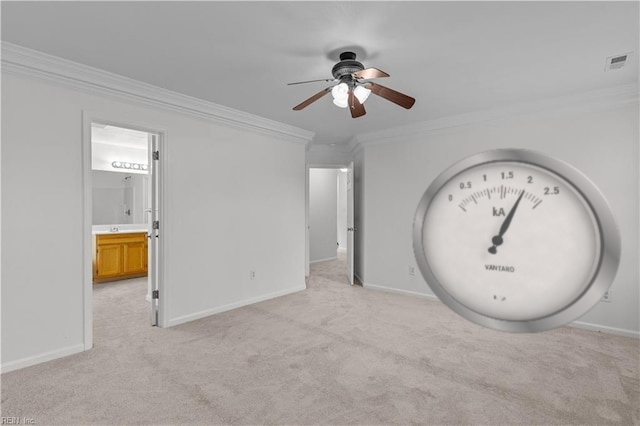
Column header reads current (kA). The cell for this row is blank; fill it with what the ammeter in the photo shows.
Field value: 2 kA
